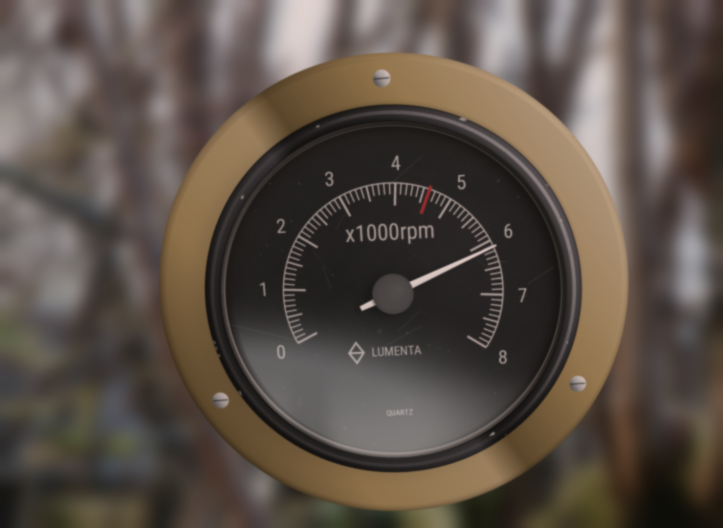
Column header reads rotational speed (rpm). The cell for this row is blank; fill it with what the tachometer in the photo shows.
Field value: 6100 rpm
